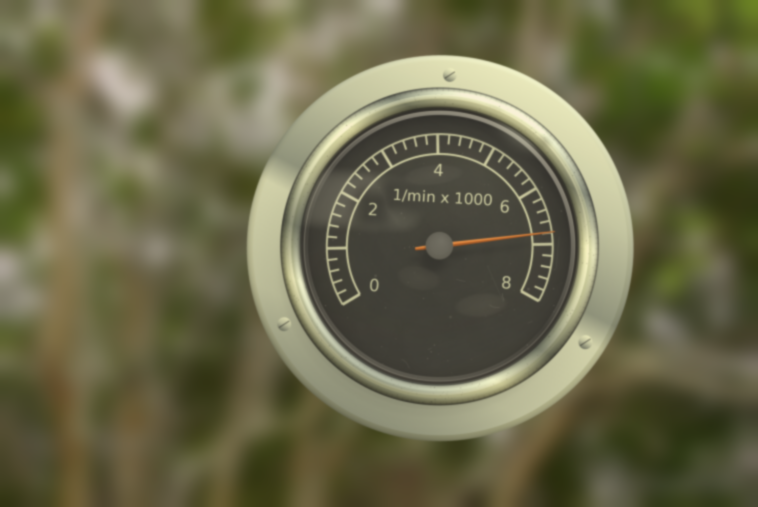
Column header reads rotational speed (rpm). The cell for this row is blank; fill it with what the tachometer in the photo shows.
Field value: 6800 rpm
